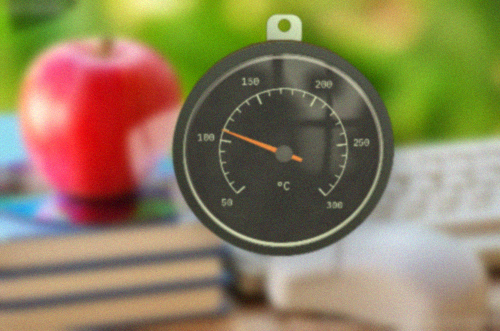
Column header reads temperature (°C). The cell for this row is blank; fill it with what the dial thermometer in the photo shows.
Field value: 110 °C
